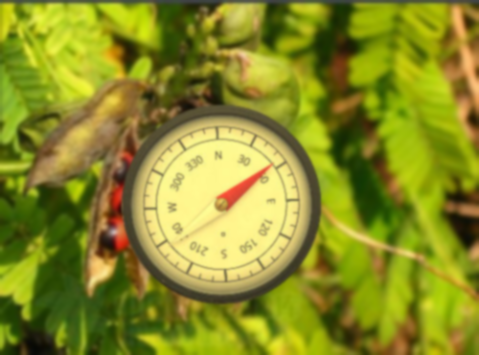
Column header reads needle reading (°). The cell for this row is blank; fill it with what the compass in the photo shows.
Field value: 55 °
